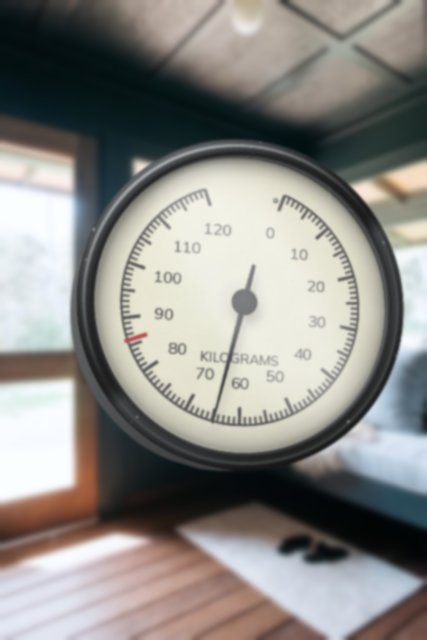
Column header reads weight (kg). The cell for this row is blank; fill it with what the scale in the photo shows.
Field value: 65 kg
